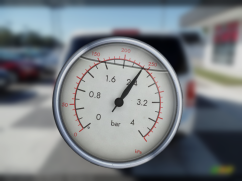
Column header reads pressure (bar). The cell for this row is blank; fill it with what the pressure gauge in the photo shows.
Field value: 2.4 bar
